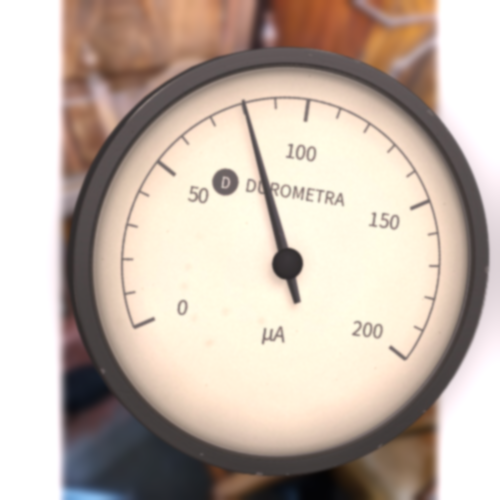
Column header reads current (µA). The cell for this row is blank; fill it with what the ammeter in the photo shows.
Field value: 80 µA
